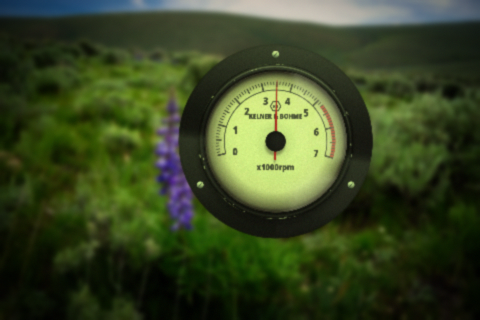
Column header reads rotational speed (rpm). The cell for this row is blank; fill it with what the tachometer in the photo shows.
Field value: 3500 rpm
